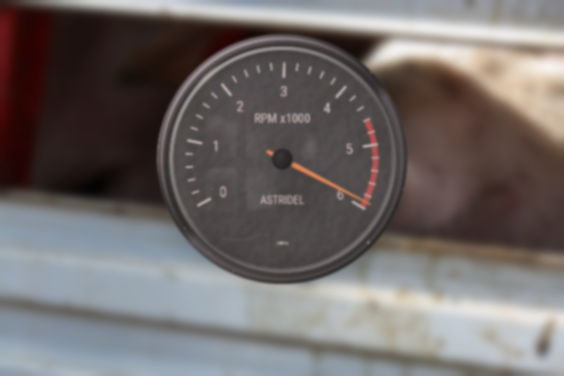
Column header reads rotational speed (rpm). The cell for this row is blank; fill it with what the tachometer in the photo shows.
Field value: 5900 rpm
